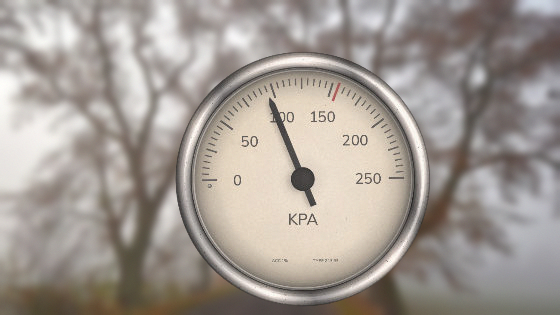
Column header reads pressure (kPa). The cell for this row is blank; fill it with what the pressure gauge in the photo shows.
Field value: 95 kPa
